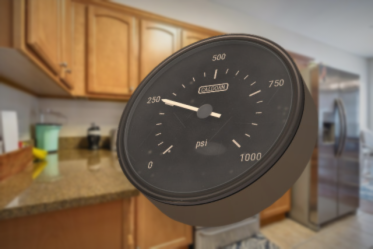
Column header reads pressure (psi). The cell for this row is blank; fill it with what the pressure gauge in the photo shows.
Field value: 250 psi
